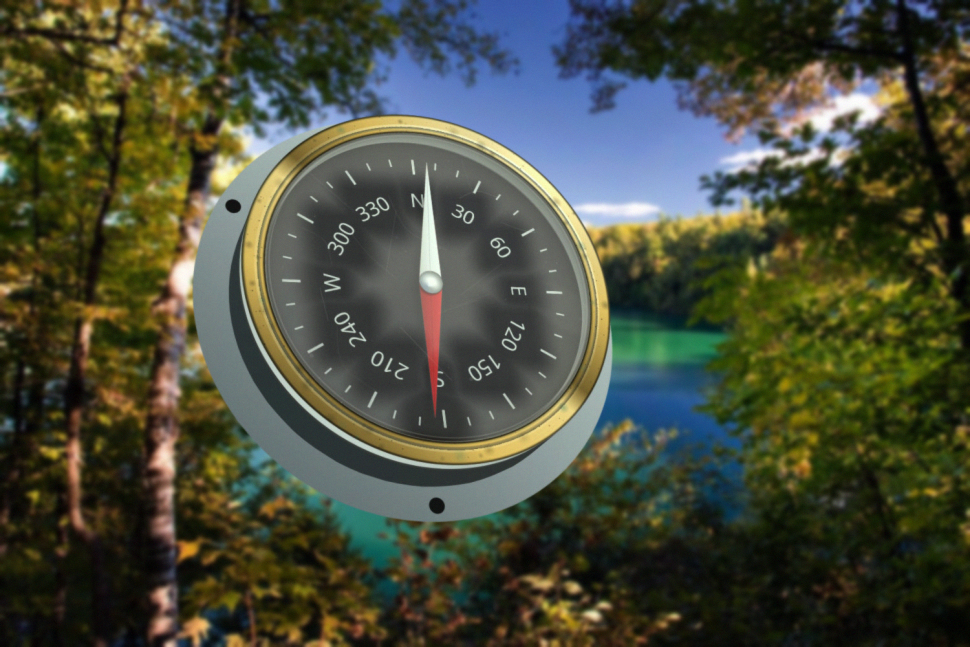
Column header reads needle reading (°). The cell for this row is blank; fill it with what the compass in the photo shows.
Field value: 185 °
